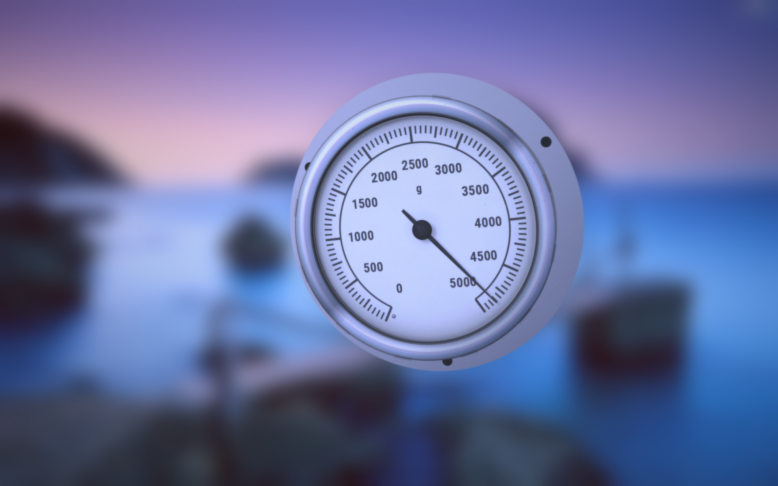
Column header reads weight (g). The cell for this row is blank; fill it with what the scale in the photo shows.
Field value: 4850 g
